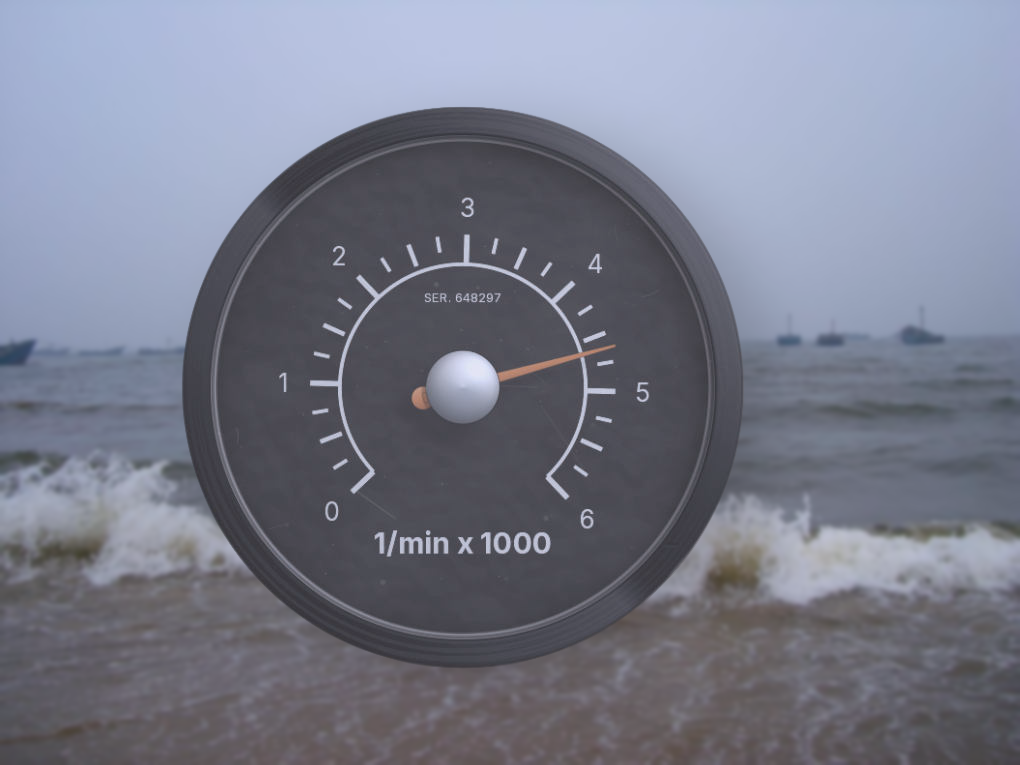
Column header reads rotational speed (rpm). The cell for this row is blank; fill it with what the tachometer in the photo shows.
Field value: 4625 rpm
